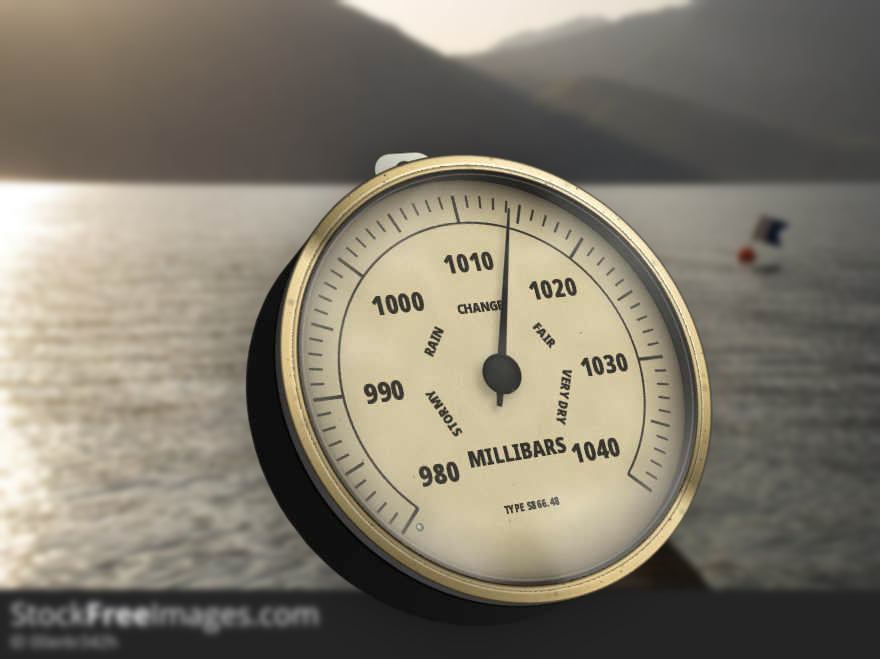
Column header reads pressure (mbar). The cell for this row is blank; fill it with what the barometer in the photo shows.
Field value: 1014 mbar
